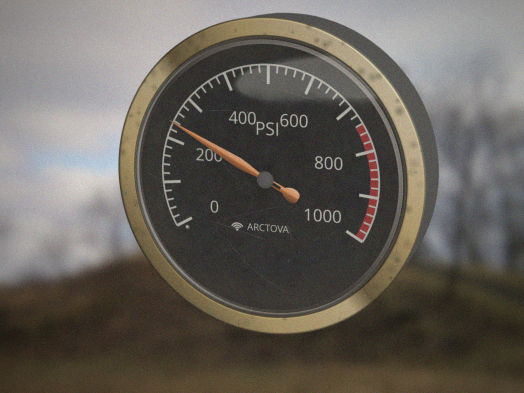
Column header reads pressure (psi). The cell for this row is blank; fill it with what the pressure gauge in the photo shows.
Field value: 240 psi
